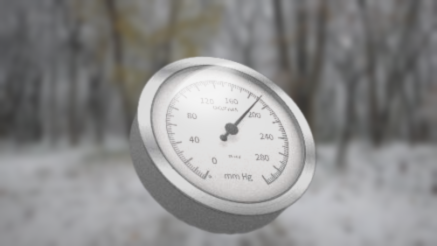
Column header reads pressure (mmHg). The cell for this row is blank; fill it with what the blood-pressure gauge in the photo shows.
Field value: 190 mmHg
